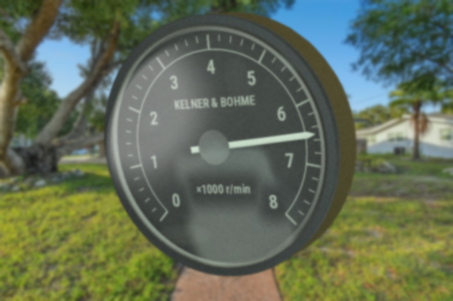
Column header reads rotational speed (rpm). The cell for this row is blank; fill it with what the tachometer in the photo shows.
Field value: 6500 rpm
